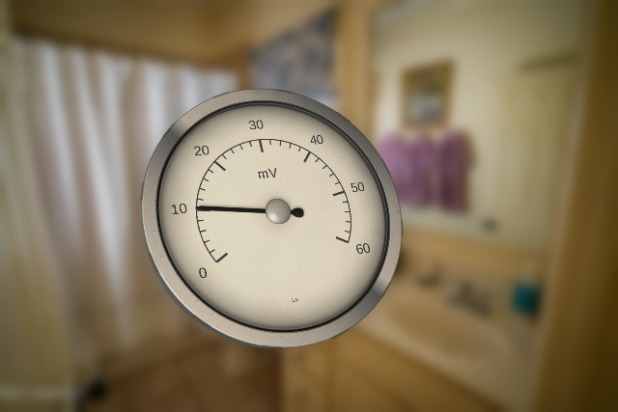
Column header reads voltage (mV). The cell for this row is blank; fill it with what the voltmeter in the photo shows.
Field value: 10 mV
